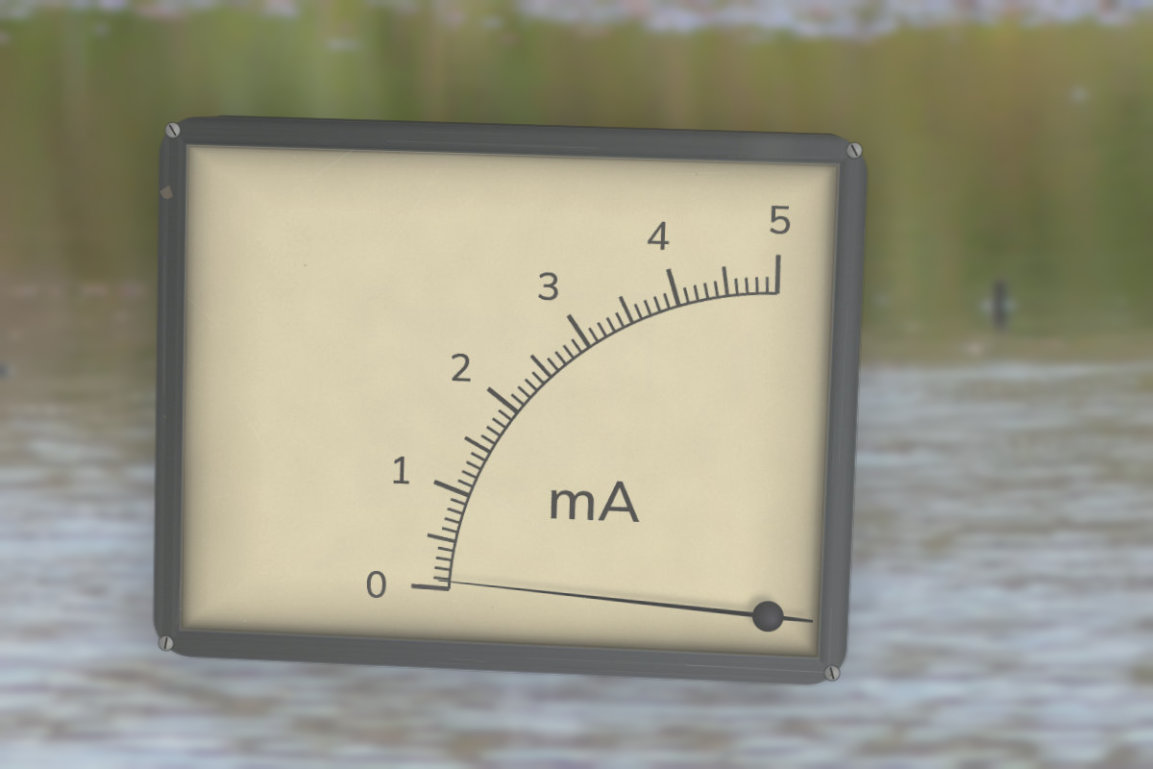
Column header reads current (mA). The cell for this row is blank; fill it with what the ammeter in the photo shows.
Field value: 0.1 mA
